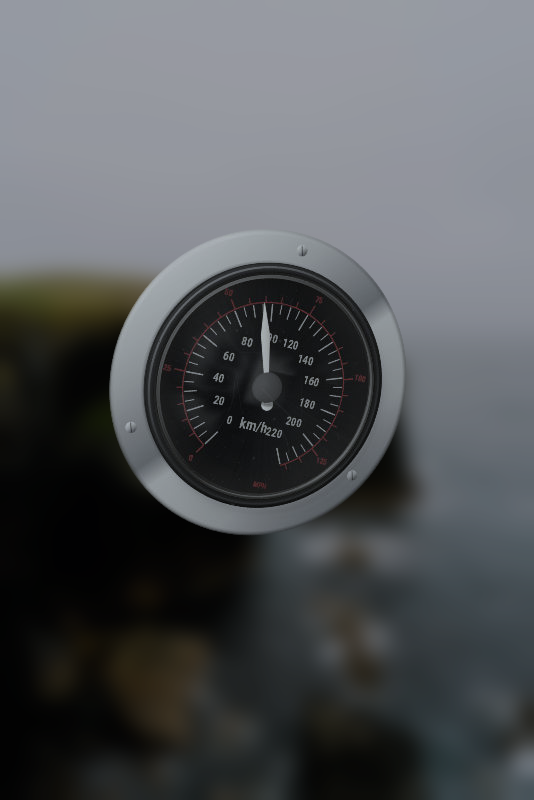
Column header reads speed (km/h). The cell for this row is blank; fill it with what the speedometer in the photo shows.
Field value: 95 km/h
